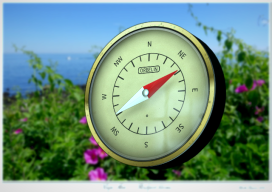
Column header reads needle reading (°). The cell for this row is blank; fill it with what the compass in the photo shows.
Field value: 60 °
